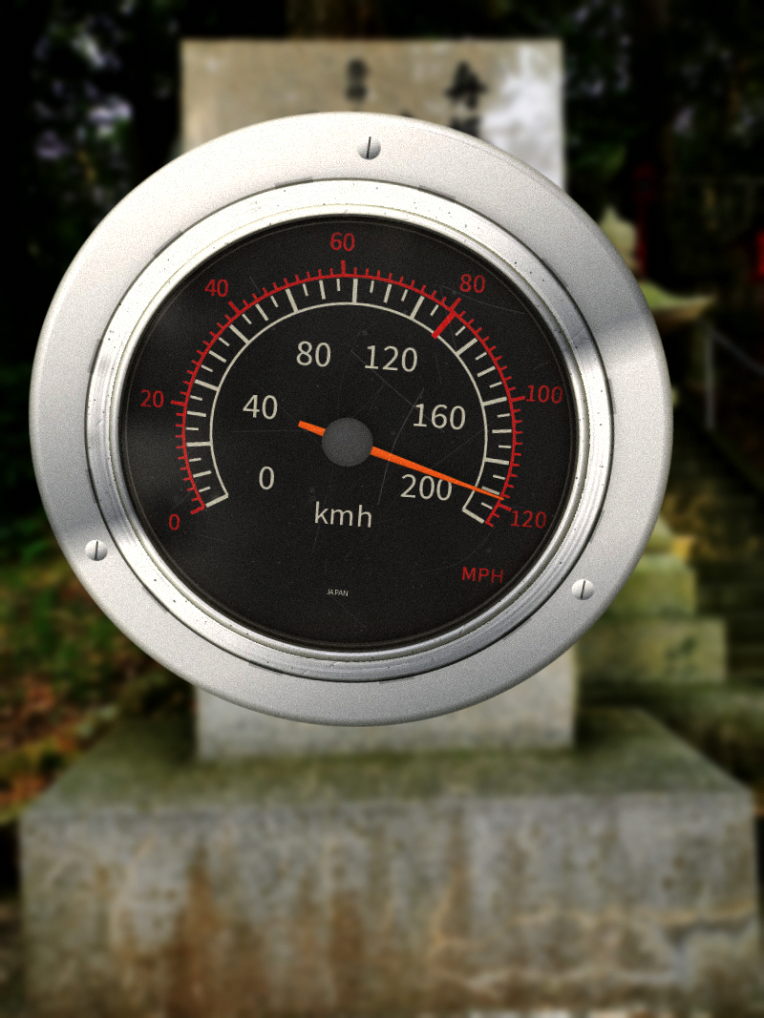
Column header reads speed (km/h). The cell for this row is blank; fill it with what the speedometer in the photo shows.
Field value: 190 km/h
